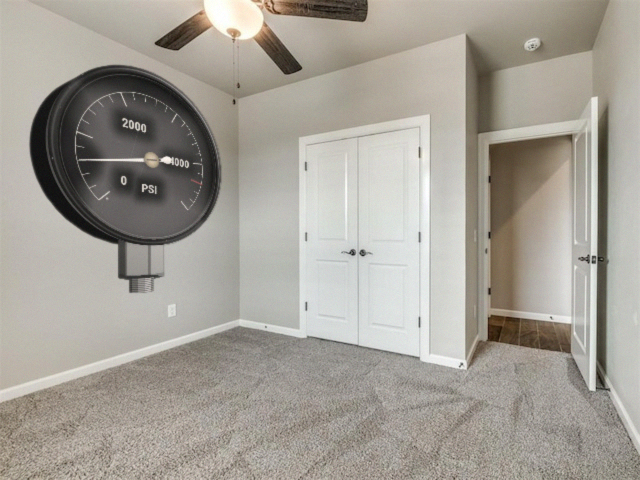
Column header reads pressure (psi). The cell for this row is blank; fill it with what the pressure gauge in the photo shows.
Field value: 600 psi
